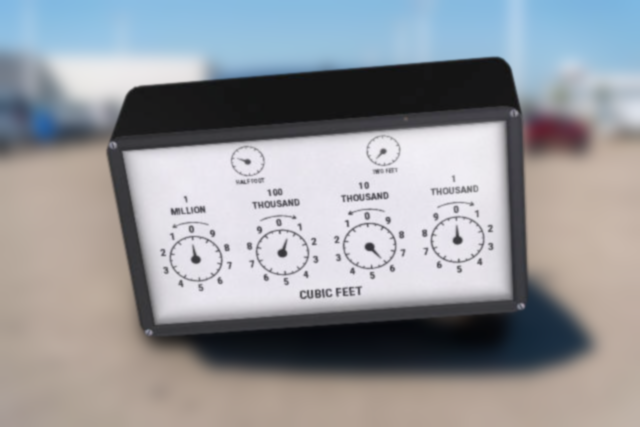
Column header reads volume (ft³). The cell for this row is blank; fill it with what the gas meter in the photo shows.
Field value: 6000 ft³
